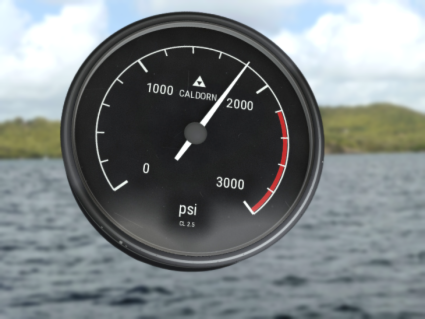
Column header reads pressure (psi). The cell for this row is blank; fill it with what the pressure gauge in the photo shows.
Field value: 1800 psi
